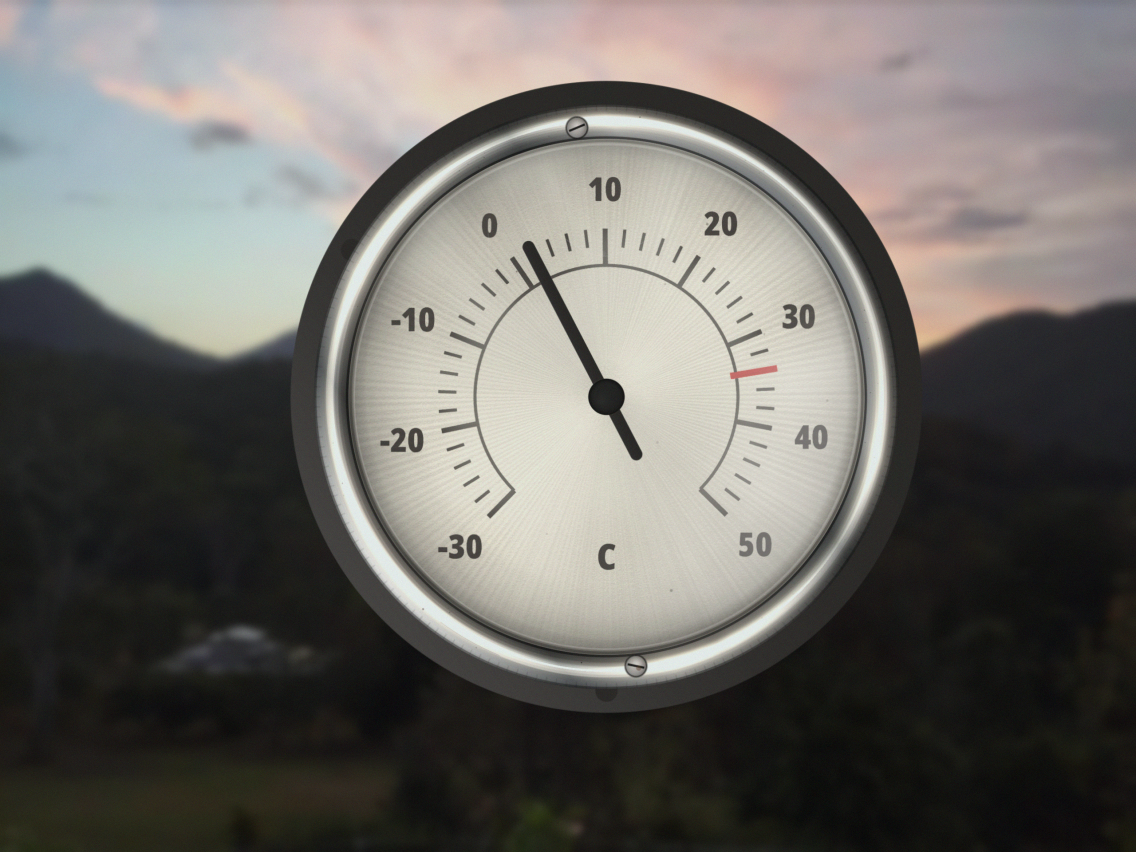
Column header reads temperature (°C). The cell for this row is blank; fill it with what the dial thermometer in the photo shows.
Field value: 2 °C
